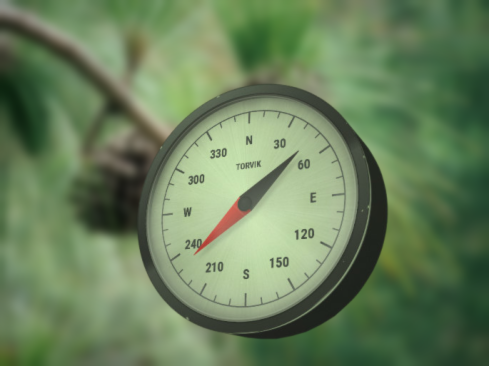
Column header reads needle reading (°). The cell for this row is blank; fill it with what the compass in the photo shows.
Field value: 230 °
